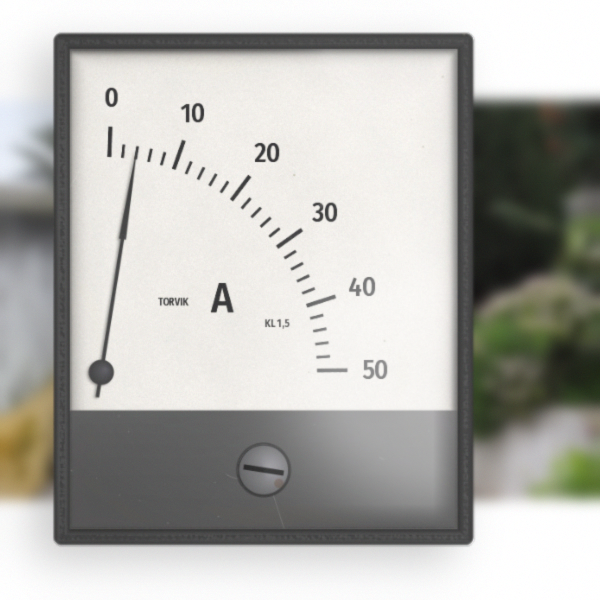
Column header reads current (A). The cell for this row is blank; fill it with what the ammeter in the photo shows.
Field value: 4 A
